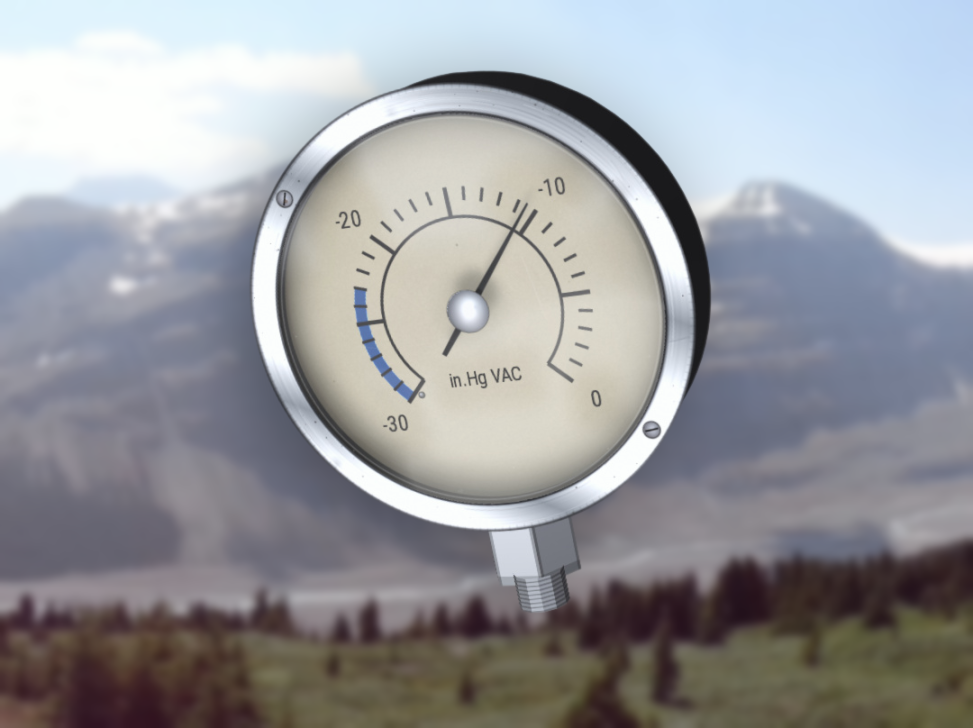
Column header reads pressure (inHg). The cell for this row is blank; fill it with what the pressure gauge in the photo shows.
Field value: -10.5 inHg
